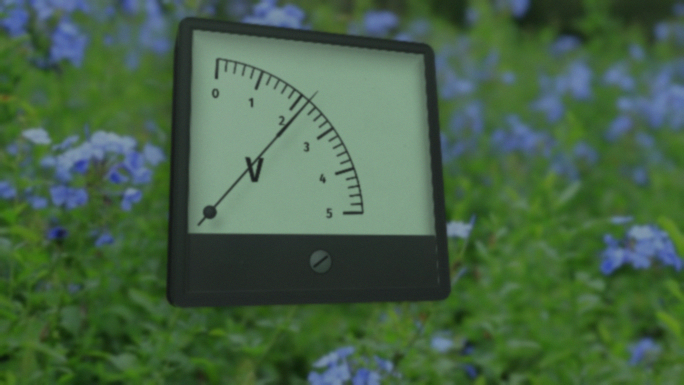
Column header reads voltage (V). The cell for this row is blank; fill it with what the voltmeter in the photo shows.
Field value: 2.2 V
